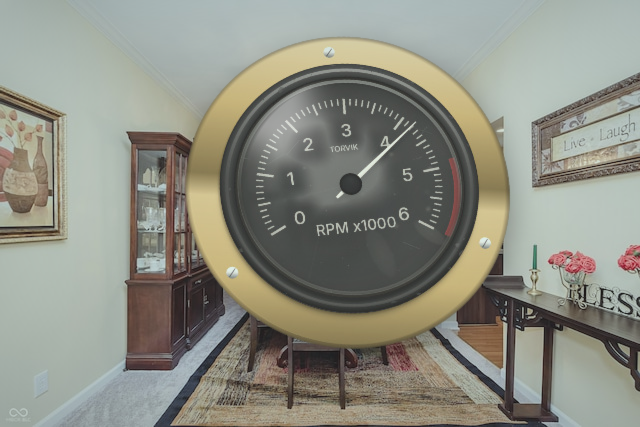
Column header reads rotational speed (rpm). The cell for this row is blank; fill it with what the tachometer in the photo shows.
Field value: 4200 rpm
